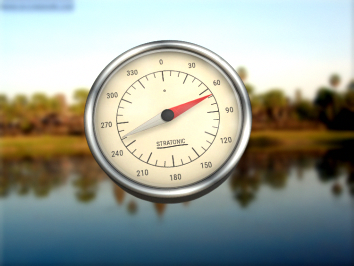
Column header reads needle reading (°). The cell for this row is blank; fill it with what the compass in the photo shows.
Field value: 70 °
